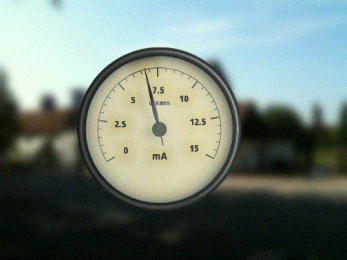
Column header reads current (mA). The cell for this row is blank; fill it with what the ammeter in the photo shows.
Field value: 6.75 mA
